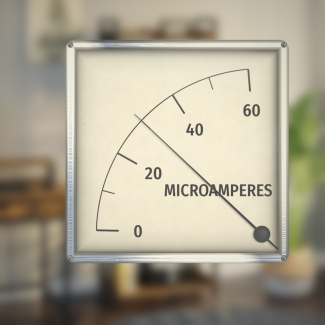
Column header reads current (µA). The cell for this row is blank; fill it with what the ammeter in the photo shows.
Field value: 30 µA
